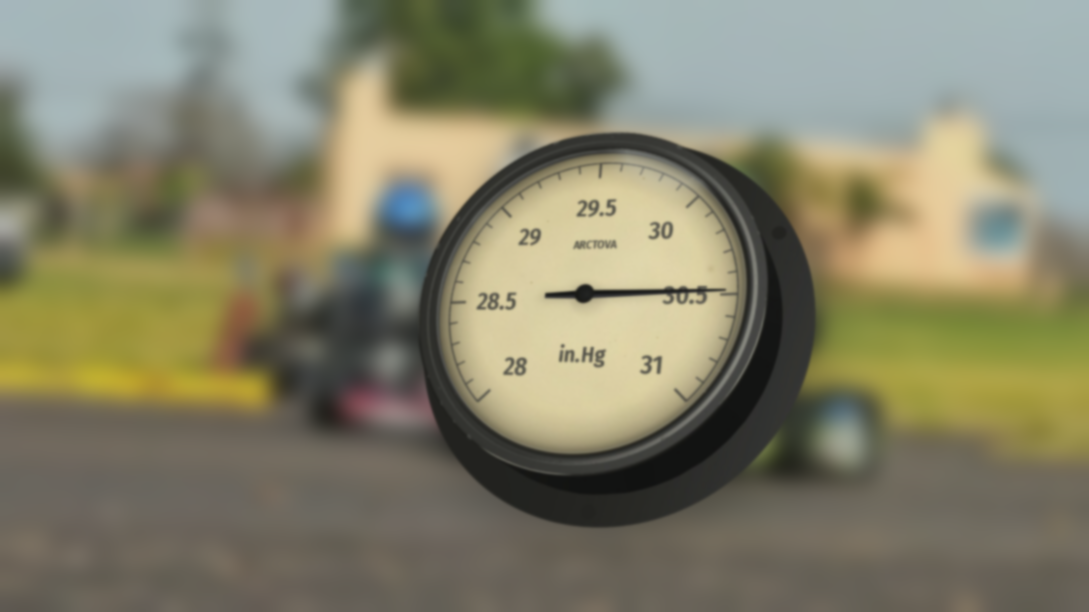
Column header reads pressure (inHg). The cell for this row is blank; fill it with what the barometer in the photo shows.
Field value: 30.5 inHg
